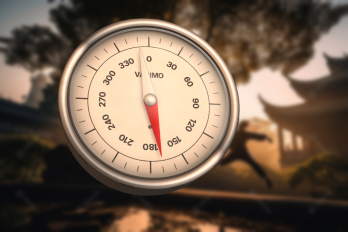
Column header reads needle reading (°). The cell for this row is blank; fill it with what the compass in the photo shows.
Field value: 170 °
